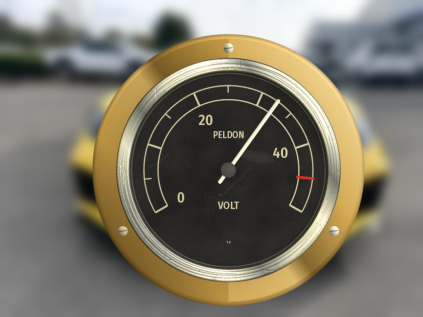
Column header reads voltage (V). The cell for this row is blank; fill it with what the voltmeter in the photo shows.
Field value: 32.5 V
